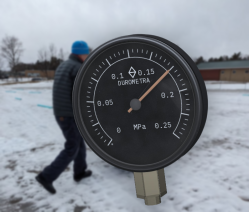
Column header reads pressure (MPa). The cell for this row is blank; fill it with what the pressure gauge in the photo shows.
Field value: 0.175 MPa
